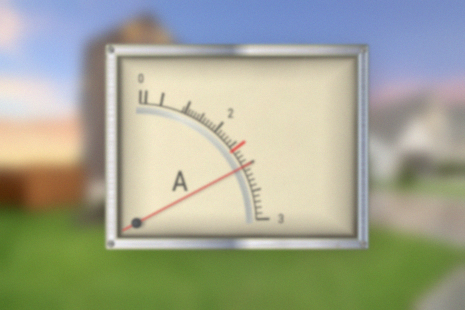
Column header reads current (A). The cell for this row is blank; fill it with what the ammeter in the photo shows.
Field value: 2.5 A
